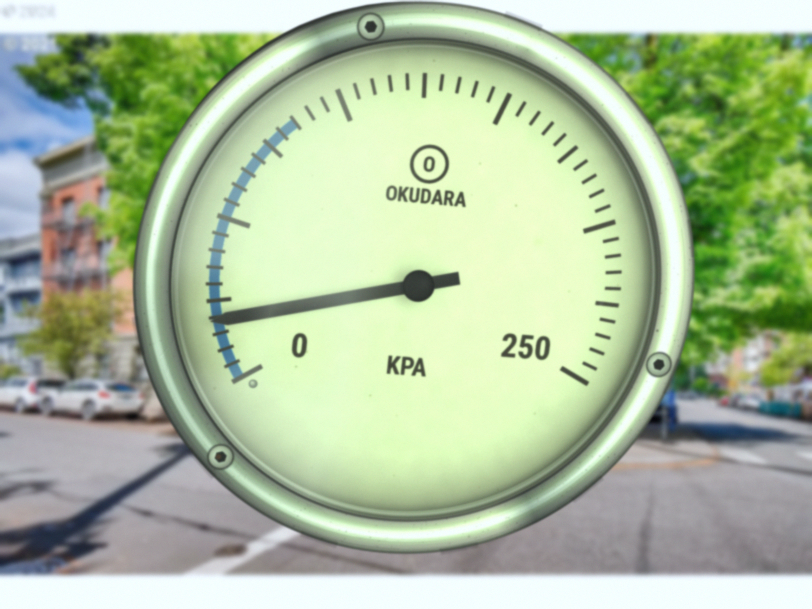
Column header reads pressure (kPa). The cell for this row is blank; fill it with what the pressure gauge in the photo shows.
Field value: 20 kPa
